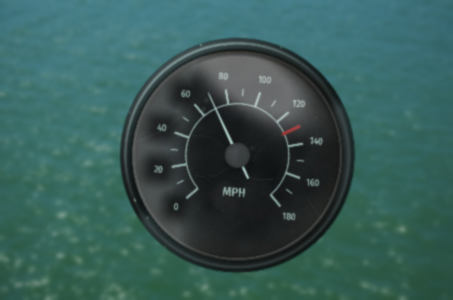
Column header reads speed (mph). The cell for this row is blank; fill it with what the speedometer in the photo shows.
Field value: 70 mph
